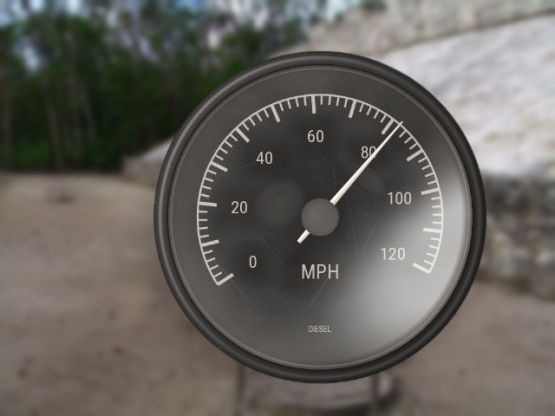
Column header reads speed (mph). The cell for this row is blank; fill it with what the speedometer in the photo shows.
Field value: 82 mph
